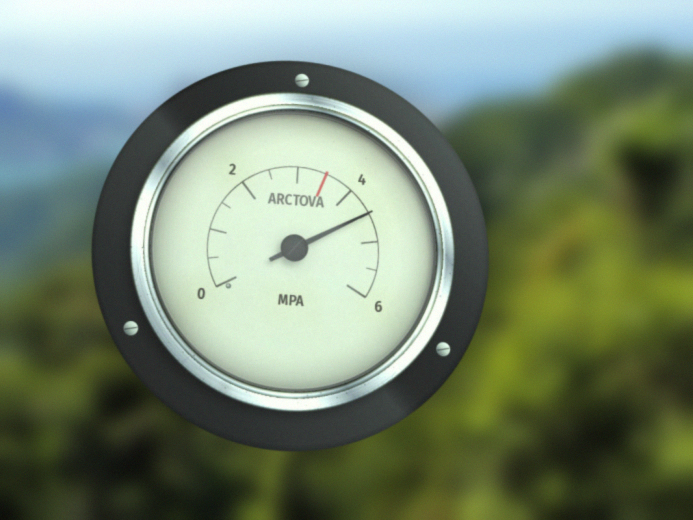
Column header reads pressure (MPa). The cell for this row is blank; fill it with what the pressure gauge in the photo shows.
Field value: 4.5 MPa
